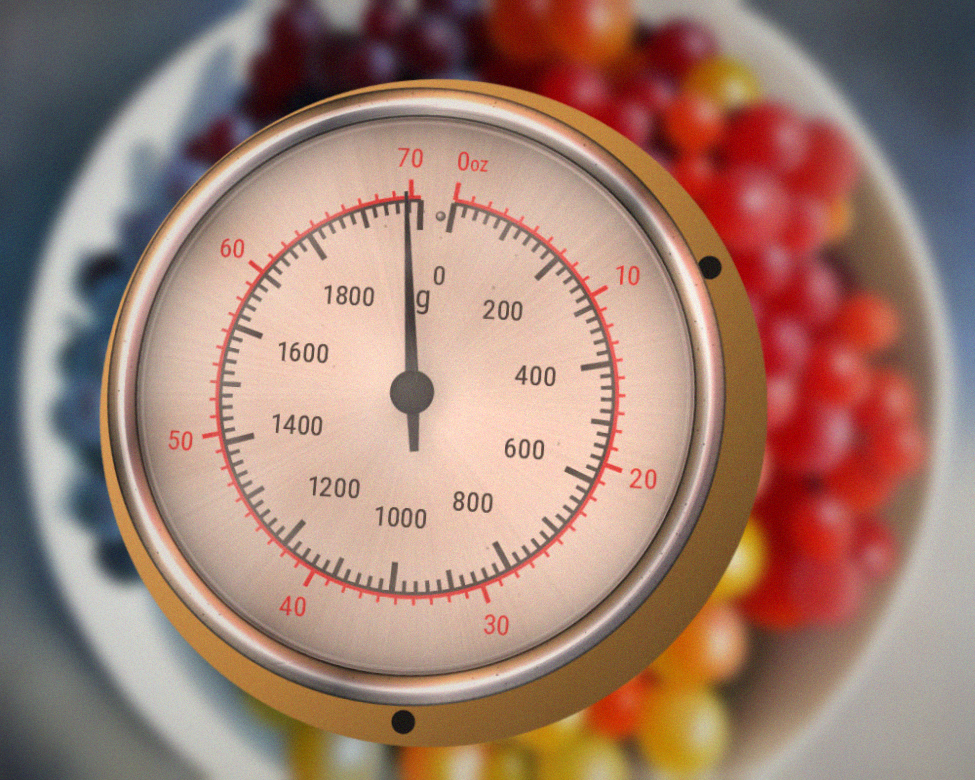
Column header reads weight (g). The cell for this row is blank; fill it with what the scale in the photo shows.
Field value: 1980 g
